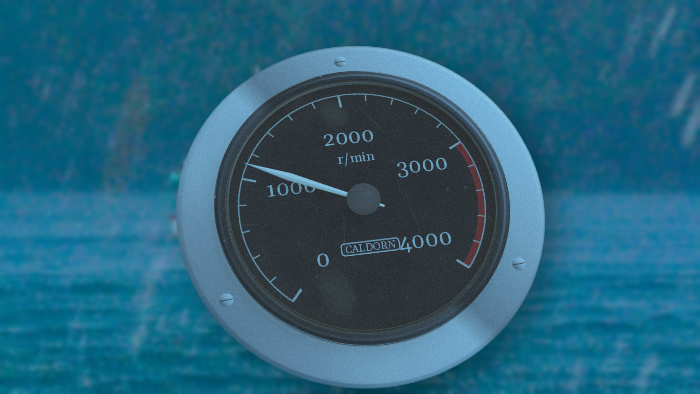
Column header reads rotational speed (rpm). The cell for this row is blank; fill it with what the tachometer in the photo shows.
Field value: 1100 rpm
